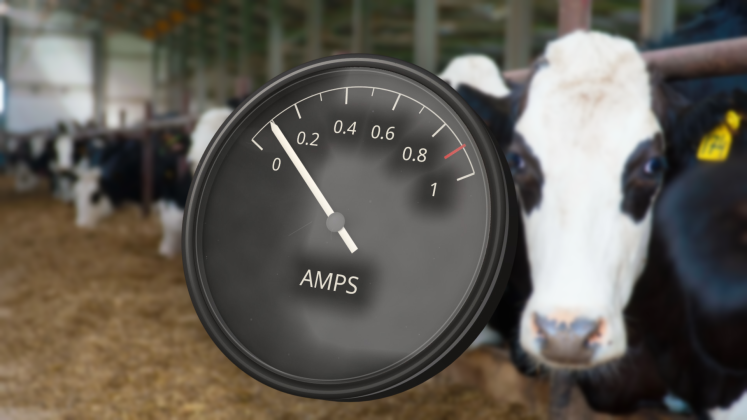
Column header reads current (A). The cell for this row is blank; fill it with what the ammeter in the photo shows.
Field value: 0.1 A
